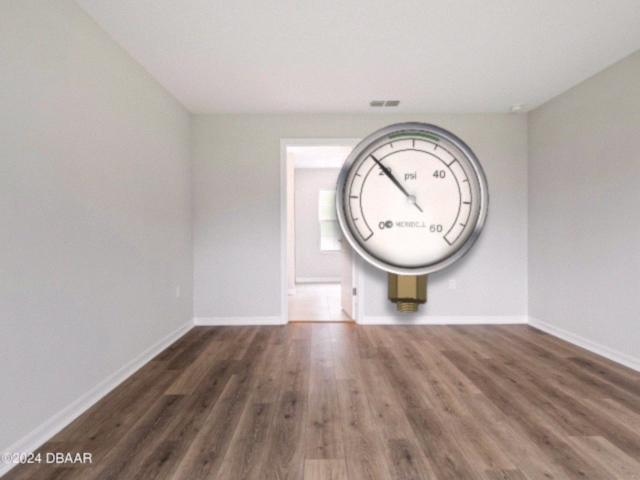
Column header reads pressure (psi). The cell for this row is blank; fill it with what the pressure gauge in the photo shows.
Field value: 20 psi
